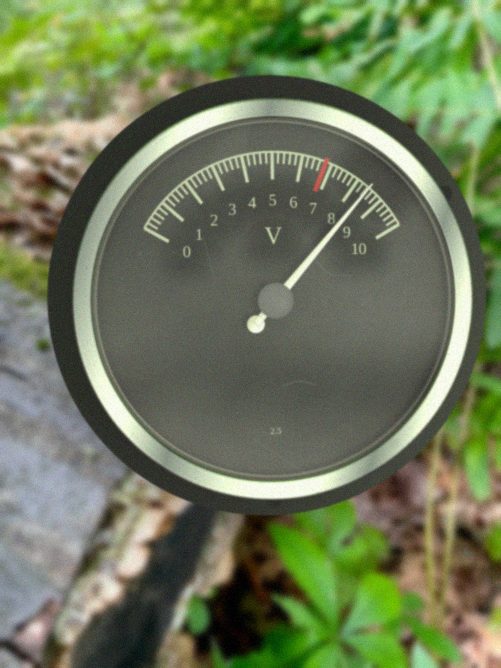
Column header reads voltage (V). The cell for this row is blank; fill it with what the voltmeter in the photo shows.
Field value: 8.4 V
